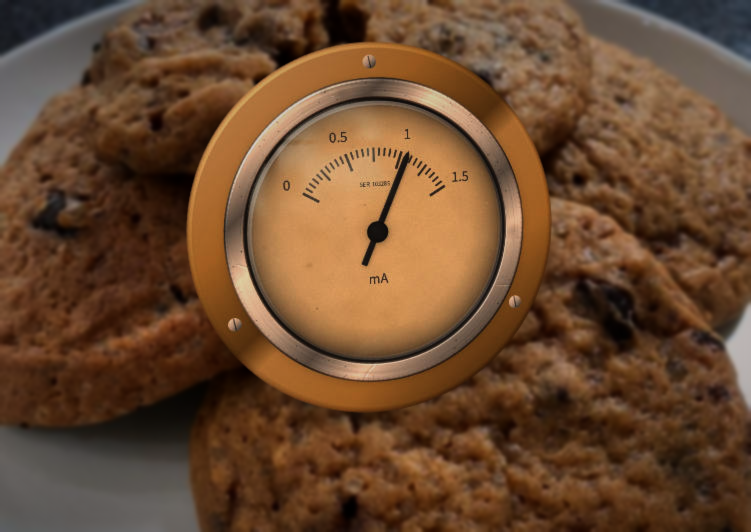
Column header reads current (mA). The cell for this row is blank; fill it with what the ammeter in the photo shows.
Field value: 1.05 mA
